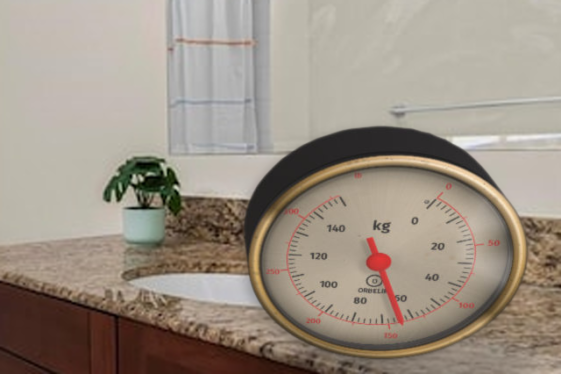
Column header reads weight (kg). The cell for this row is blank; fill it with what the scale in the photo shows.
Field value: 64 kg
